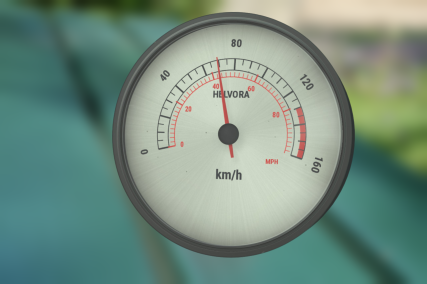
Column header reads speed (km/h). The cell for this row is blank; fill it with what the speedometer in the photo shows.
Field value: 70 km/h
